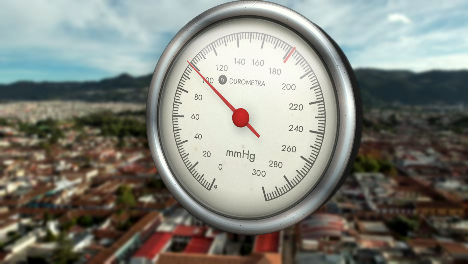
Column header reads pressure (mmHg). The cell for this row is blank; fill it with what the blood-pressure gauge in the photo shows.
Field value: 100 mmHg
